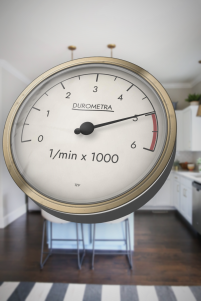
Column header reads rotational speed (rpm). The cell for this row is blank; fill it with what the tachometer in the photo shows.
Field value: 5000 rpm
